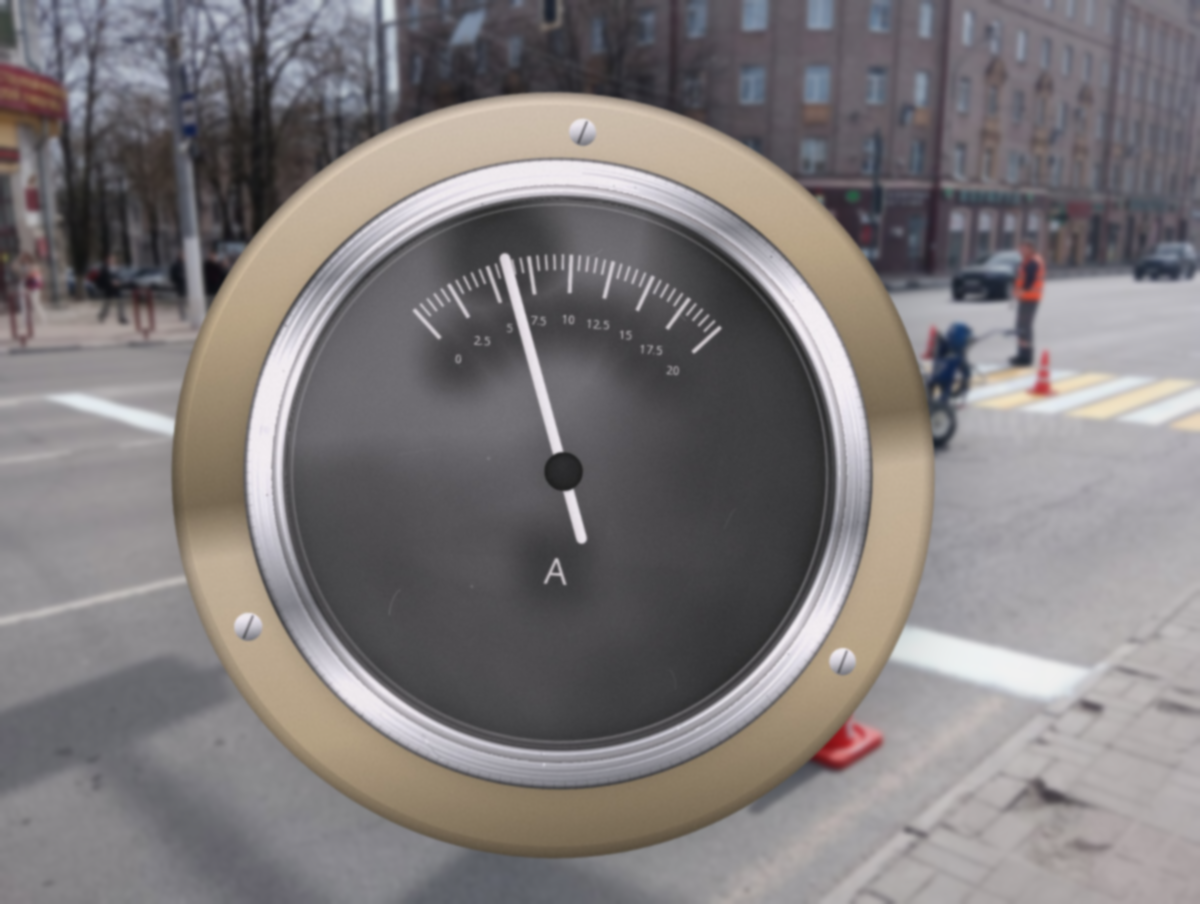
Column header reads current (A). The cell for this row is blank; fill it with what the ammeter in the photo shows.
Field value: 6 A
